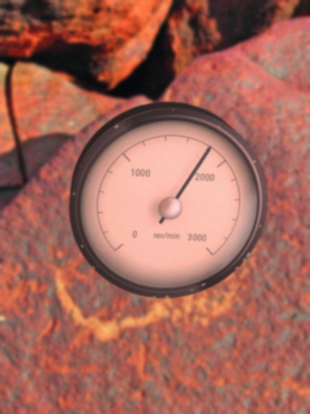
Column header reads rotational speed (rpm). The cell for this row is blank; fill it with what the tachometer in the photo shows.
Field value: 1800 rpm
